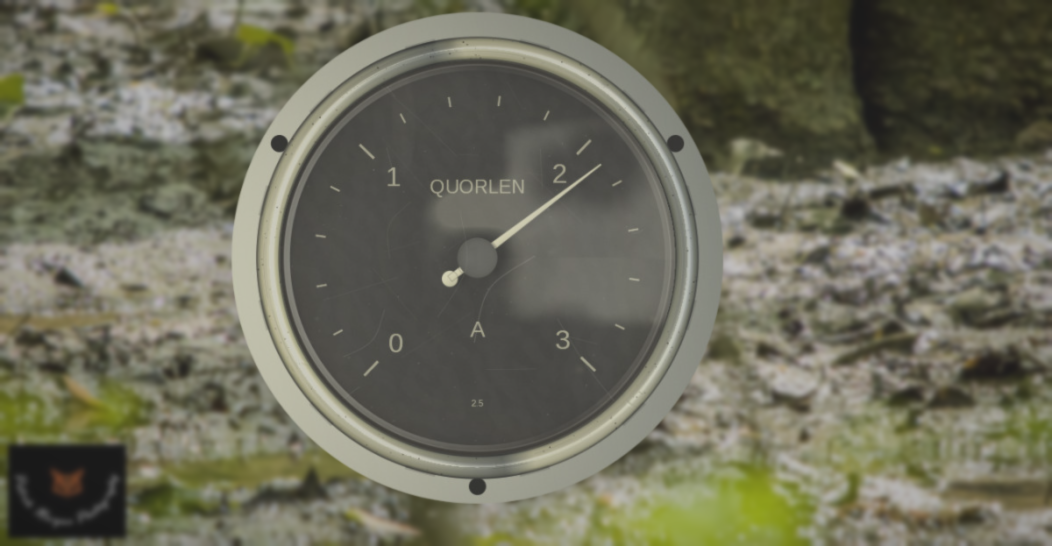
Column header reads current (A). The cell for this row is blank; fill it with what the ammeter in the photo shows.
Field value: 2.1 A
